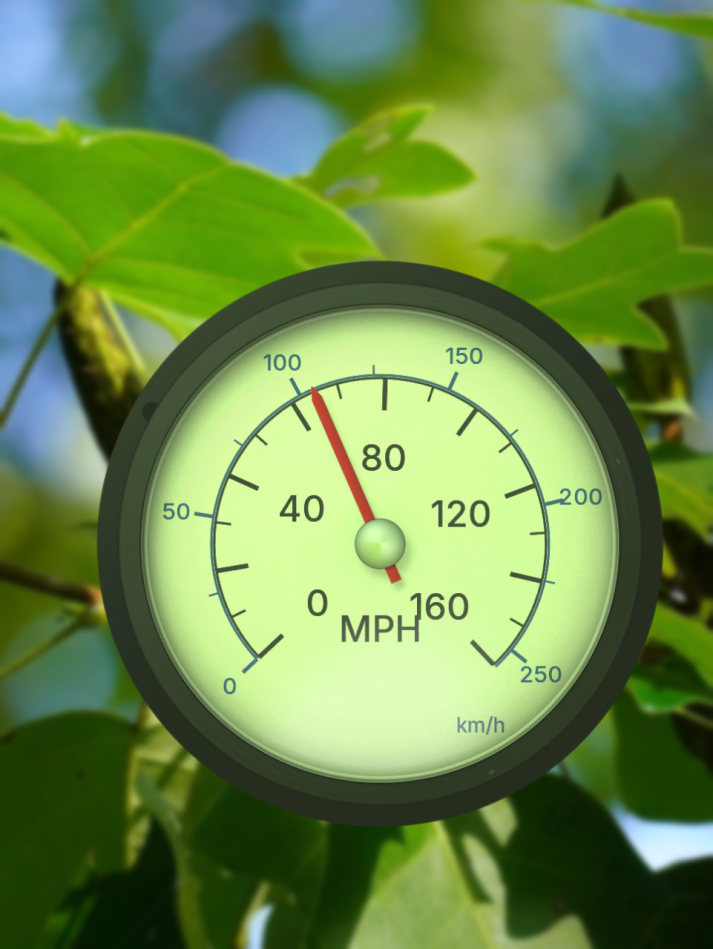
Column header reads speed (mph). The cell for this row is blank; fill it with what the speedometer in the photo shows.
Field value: 65 mph
